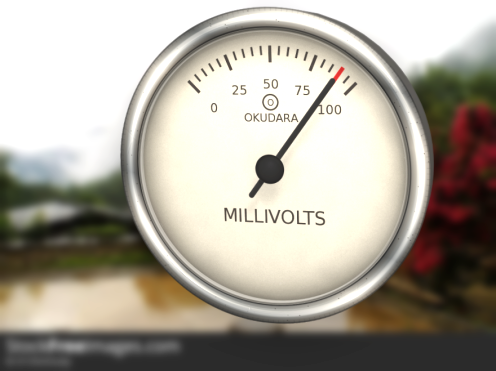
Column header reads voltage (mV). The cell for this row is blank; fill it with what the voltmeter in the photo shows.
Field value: 90 mV
